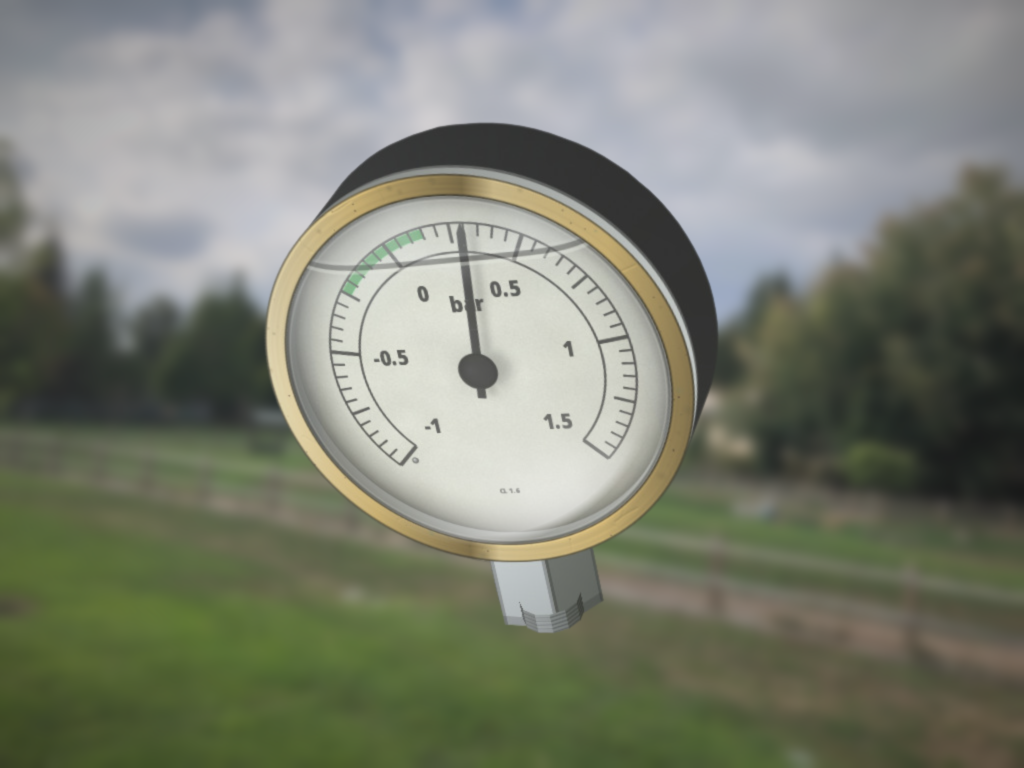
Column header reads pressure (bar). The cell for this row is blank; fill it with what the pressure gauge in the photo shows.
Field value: 0.3 bar
